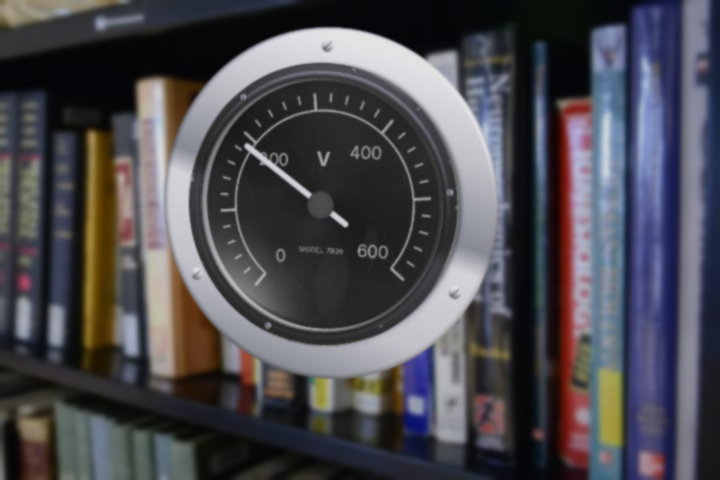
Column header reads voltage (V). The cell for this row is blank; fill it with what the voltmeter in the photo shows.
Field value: 190 V
